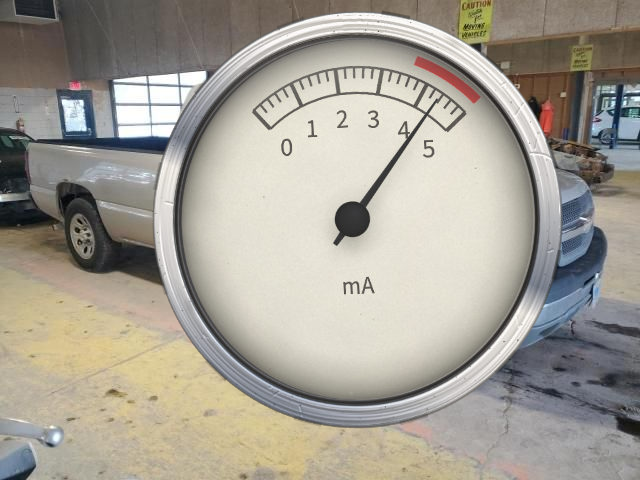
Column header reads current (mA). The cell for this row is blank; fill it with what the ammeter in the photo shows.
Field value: 4.4 mA
